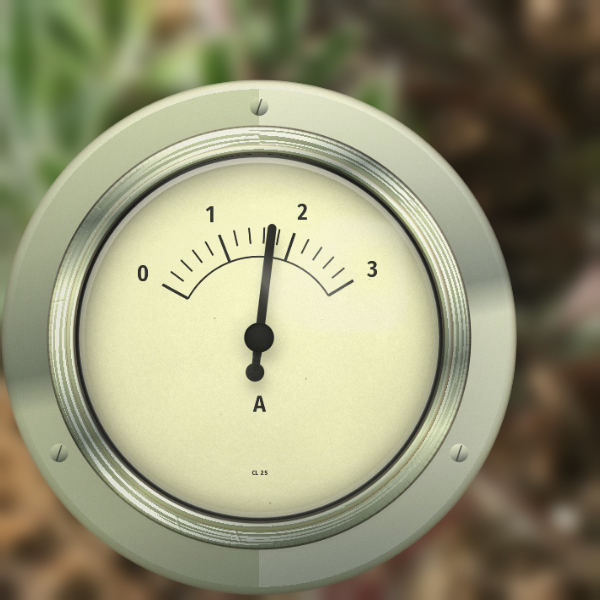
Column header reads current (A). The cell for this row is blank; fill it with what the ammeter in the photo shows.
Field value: 1.7 A
